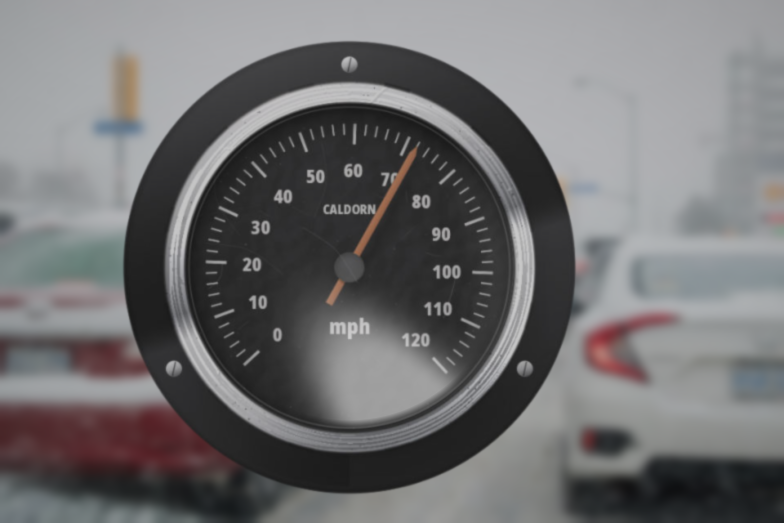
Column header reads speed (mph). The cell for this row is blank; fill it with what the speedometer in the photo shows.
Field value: 72 mph
